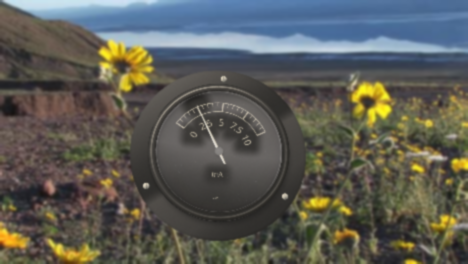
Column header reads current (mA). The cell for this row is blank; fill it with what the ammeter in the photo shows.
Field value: 2.5 mA
